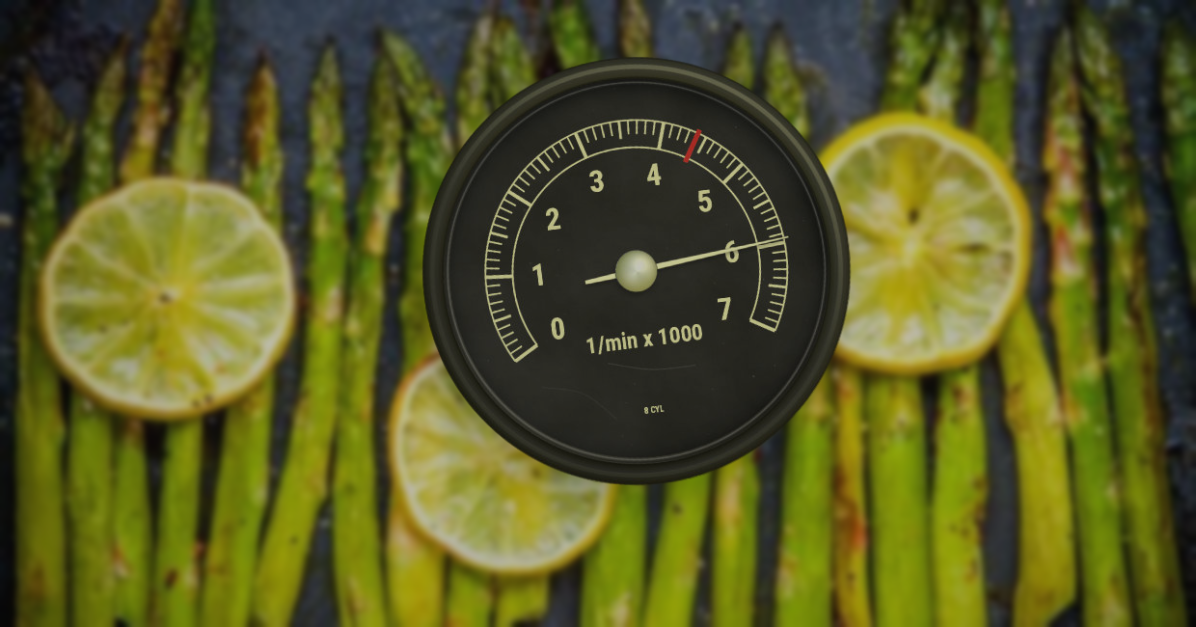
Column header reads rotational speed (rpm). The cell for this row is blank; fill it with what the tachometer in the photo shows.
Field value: 5950 rpm
